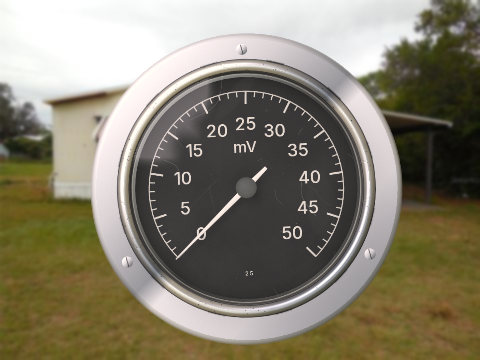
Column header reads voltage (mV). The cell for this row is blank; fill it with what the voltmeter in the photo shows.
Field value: 0 mV
